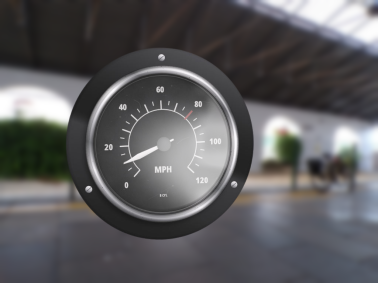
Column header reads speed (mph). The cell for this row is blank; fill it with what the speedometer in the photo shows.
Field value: 10 mph
